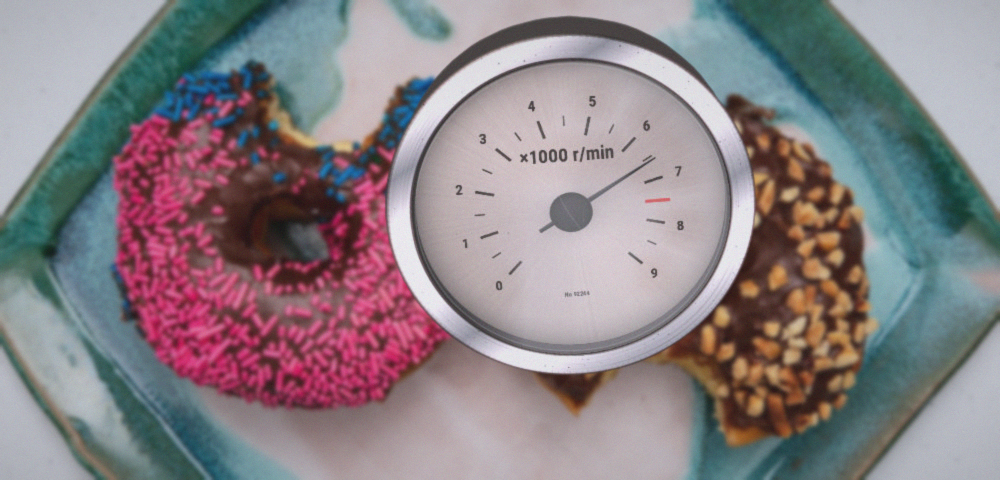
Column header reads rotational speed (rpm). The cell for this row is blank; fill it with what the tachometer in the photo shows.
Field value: 6500 rpm
